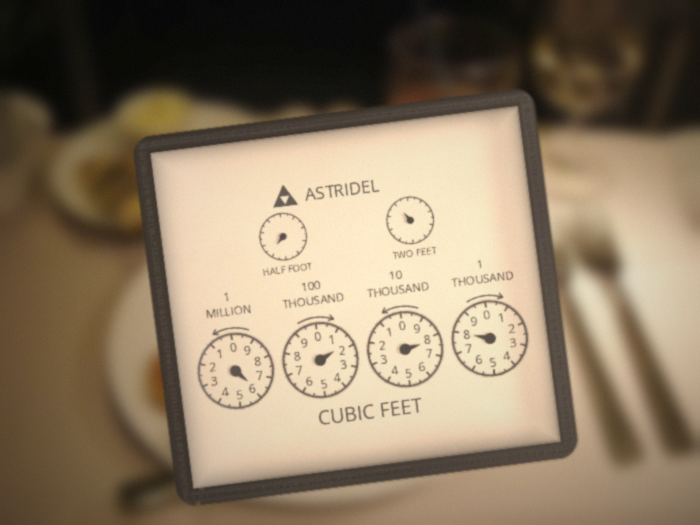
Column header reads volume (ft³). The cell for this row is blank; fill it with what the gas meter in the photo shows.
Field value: 617800 ft³
